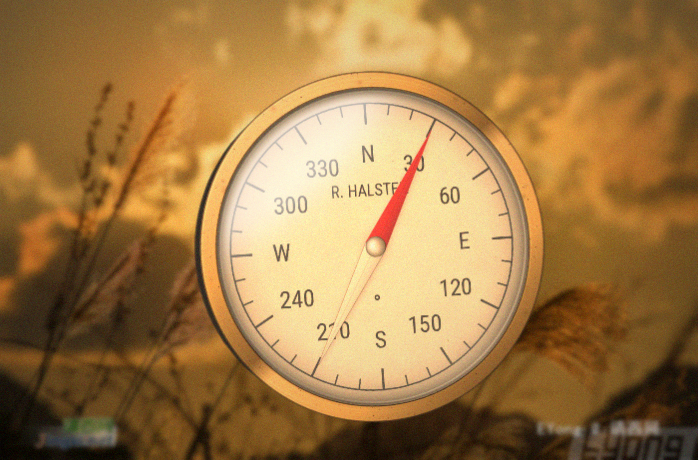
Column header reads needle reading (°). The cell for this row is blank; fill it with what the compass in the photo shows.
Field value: 30 °
